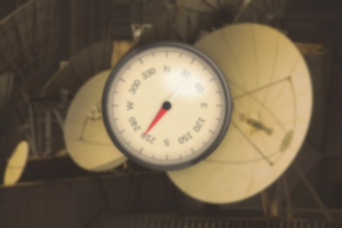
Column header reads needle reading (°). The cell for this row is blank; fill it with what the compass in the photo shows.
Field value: 217.5 °
